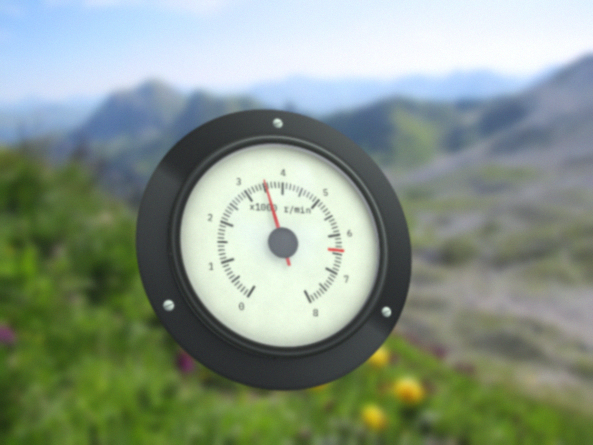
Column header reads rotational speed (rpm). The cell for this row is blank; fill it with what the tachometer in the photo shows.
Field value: 3500 rpm
